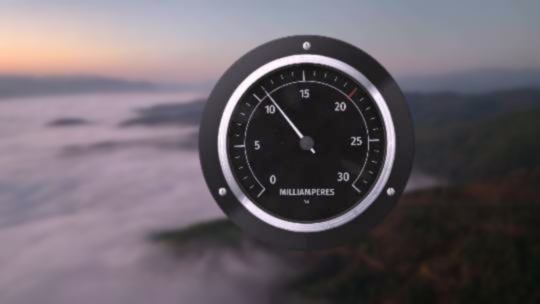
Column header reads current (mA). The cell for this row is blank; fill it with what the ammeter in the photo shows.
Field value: 11 mA
